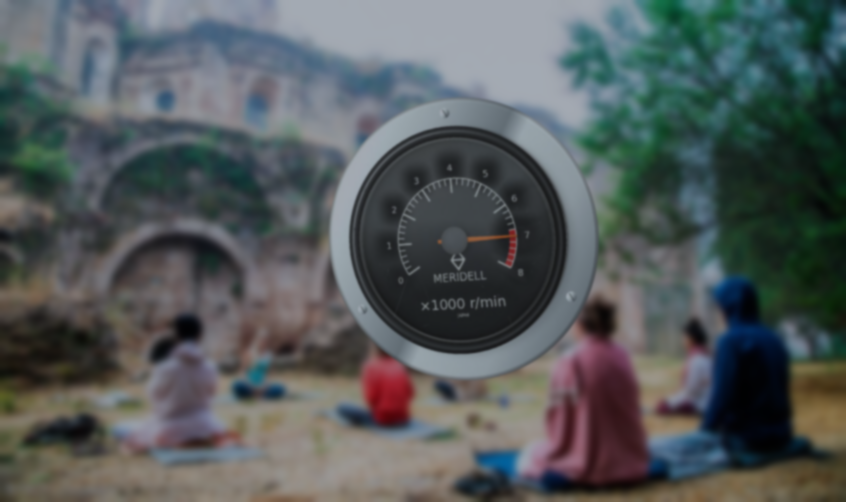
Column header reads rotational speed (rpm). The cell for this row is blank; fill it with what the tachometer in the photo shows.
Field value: 7000 rpm
